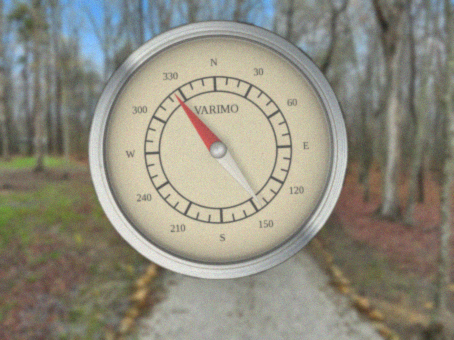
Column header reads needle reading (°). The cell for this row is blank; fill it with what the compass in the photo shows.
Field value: 325 °
